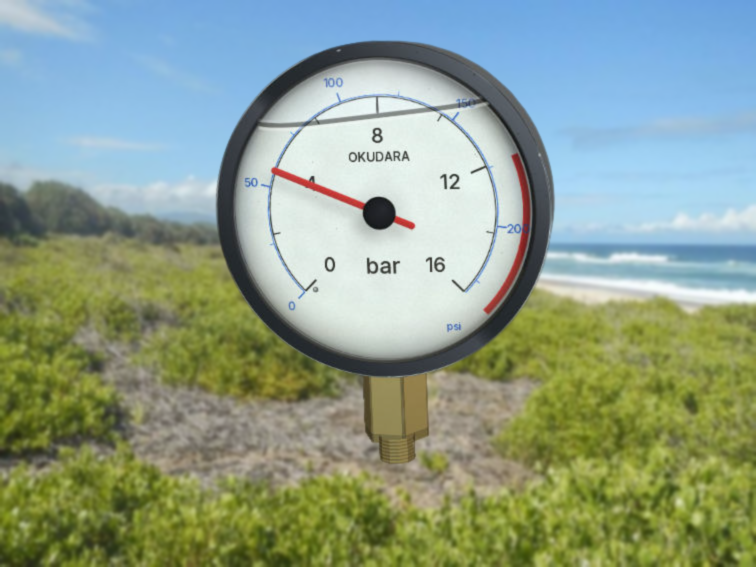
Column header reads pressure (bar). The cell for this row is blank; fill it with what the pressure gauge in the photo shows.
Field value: 4 bar
